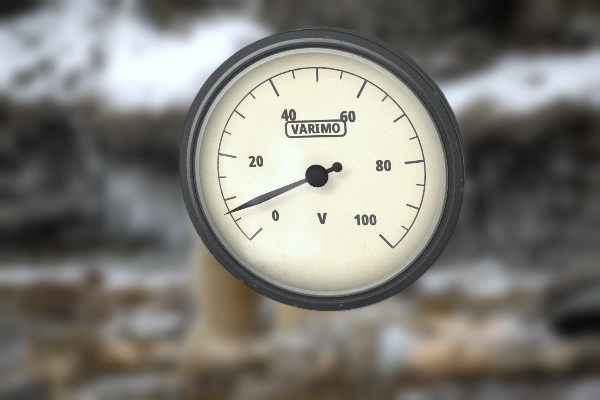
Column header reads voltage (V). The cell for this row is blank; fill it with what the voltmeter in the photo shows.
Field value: 7.5 V
